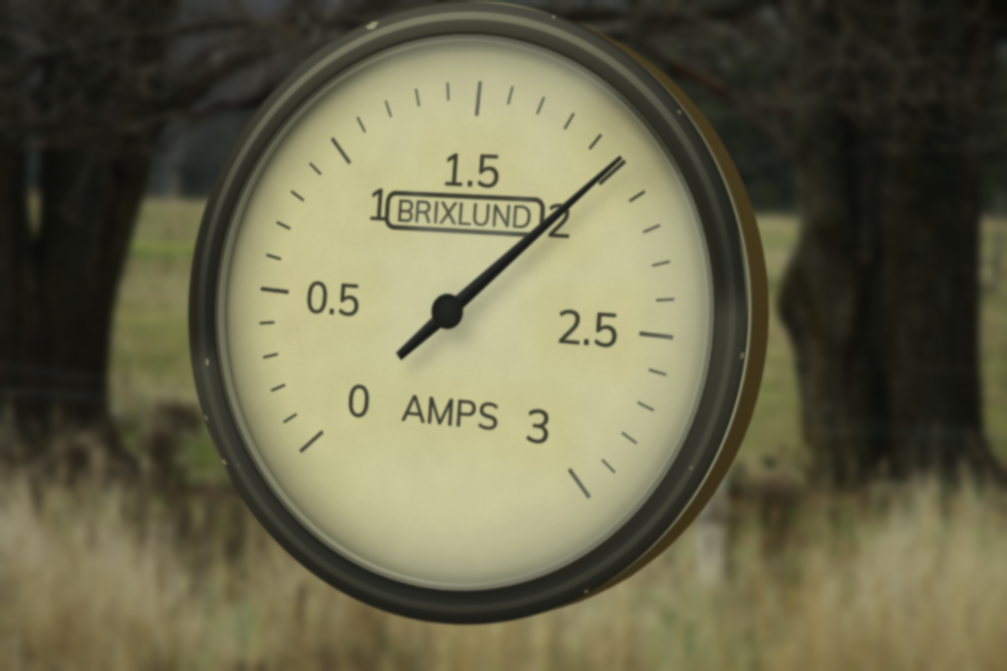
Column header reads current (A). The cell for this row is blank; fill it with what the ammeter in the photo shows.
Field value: 2 A
